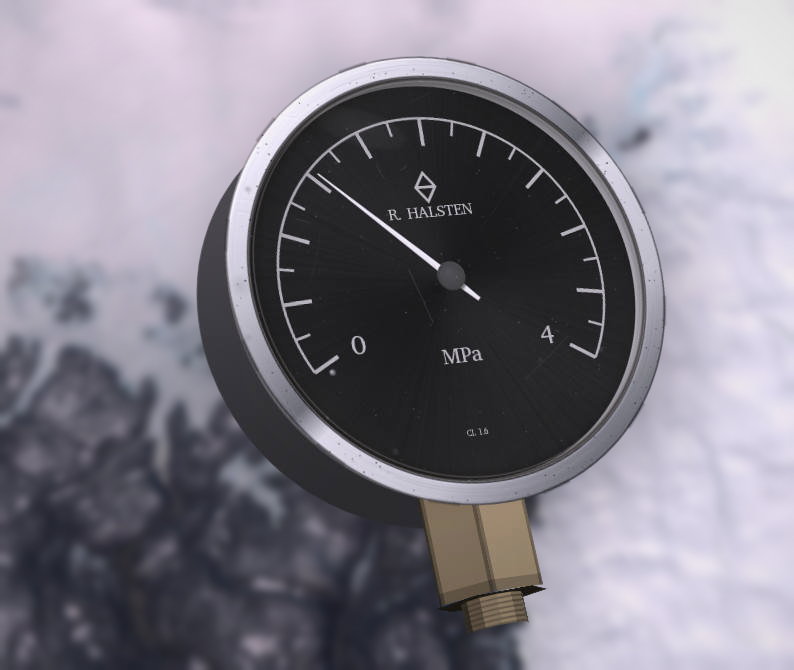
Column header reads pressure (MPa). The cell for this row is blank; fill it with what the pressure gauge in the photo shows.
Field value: 1.2 MPa
